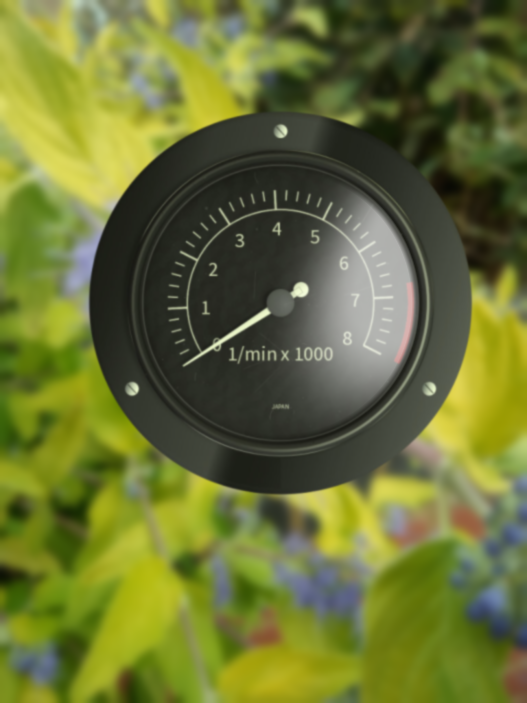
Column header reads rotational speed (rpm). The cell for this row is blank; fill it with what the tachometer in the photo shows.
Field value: 0 rpm
